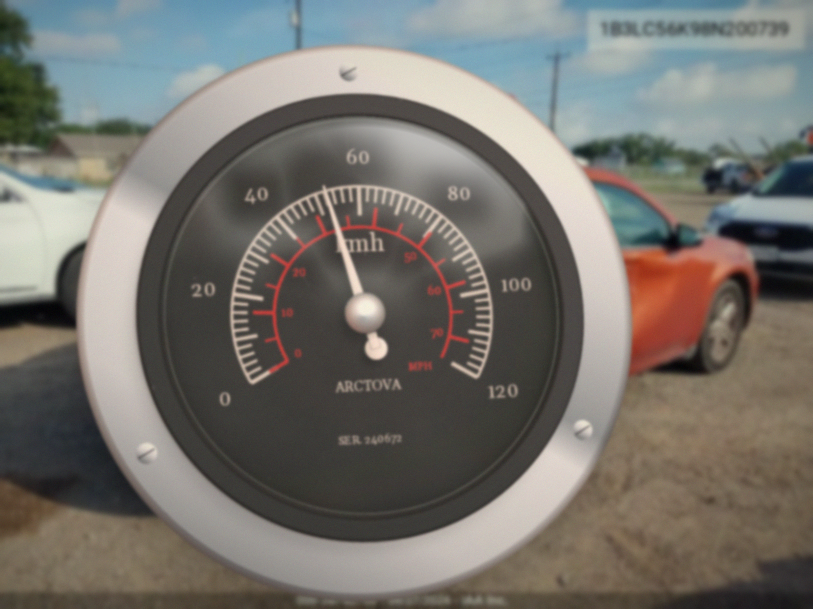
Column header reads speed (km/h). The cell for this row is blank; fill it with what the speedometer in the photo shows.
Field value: 52 km/h
